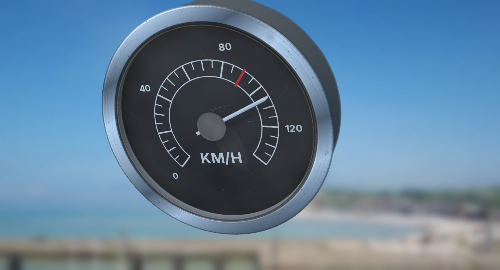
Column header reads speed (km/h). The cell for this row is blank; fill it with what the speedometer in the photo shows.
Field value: 105 km/h
